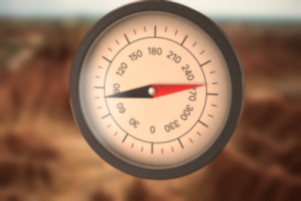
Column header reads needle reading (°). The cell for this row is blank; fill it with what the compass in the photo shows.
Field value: 260 °
